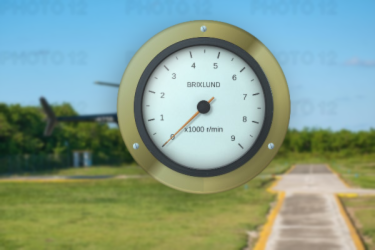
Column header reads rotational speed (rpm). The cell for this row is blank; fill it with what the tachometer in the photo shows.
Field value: 0 rpm
